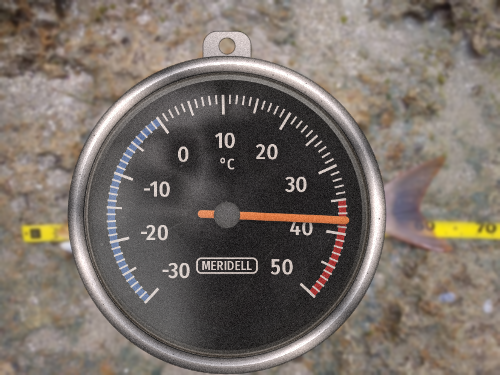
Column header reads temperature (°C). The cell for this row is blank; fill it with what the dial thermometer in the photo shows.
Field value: 38 °C
